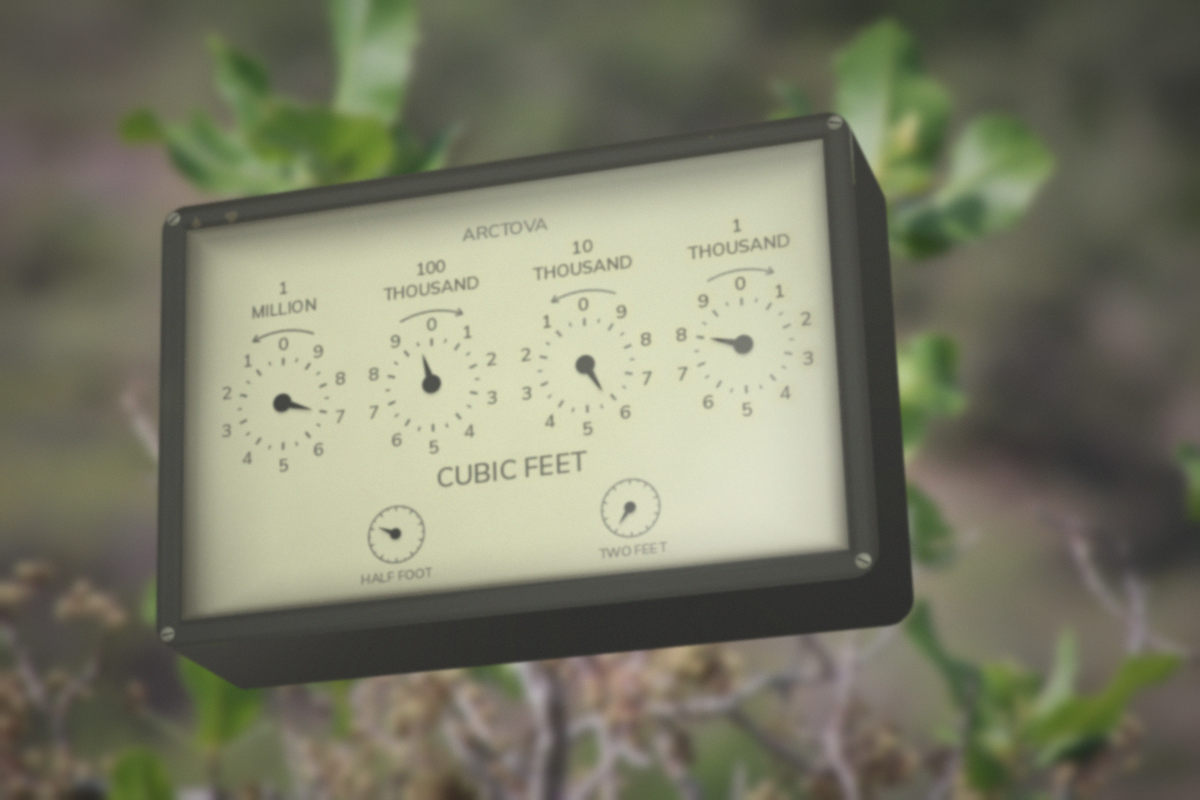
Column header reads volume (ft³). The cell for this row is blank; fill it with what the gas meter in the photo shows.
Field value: 695800 ft³
